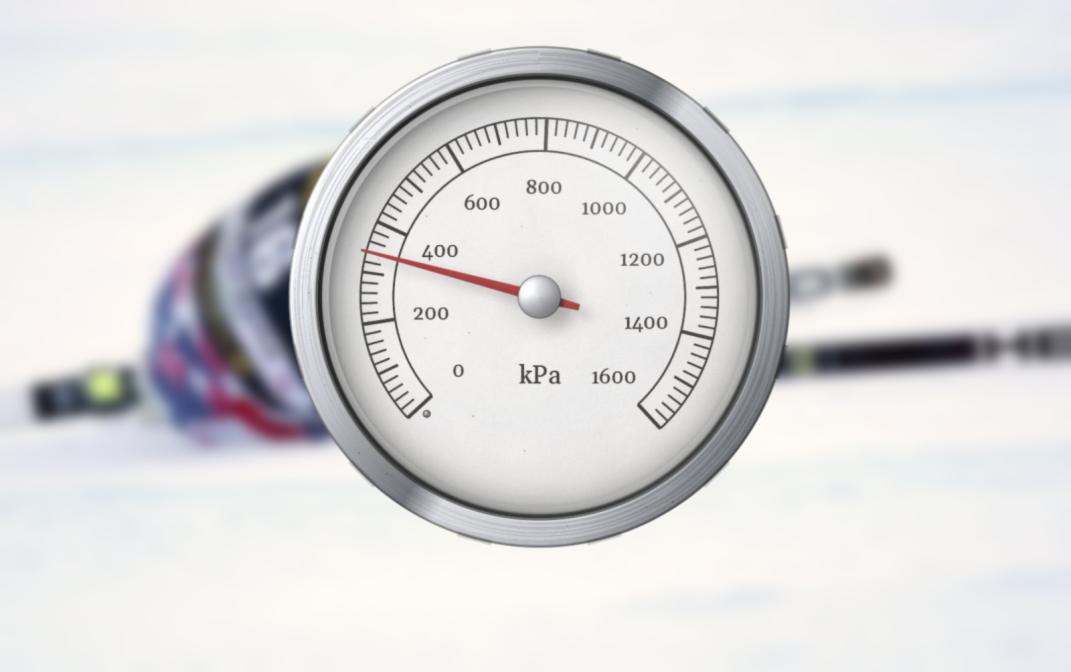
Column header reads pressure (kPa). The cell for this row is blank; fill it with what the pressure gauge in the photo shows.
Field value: 340 kPa
